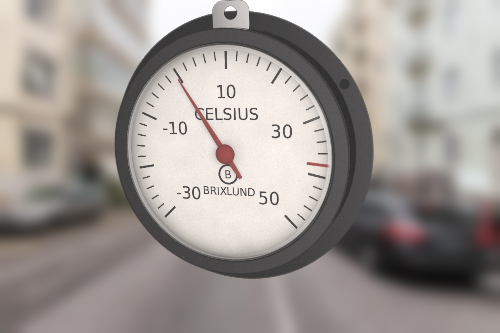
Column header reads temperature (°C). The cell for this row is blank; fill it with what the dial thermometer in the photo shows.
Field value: 0 °C
